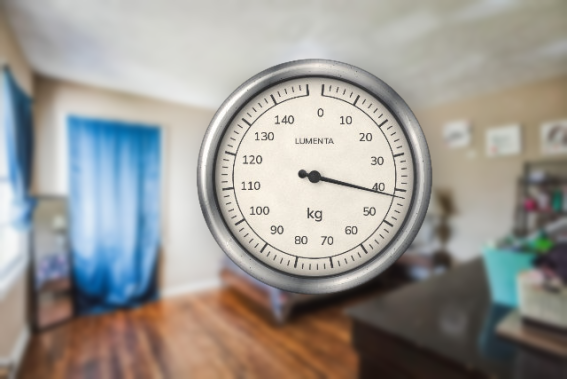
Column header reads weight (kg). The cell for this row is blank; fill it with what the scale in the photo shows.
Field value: 42 kg
